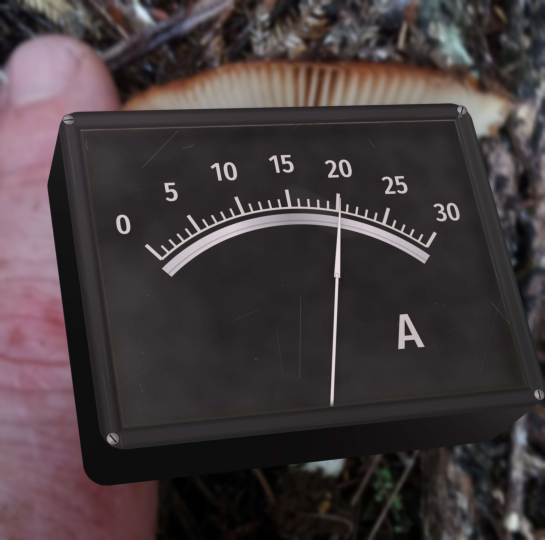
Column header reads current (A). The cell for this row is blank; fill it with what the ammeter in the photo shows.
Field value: 20 A
